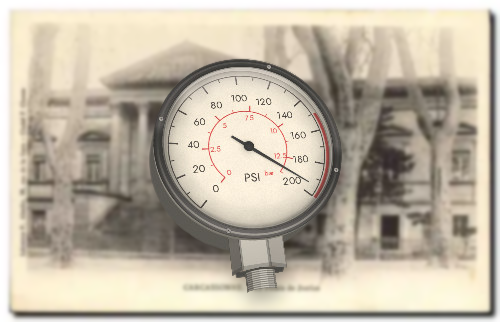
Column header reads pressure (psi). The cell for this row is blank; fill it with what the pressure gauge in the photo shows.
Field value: 195 psi
